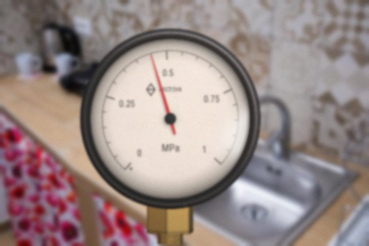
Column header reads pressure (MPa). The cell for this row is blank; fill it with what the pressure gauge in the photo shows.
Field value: 0.45 MPa
